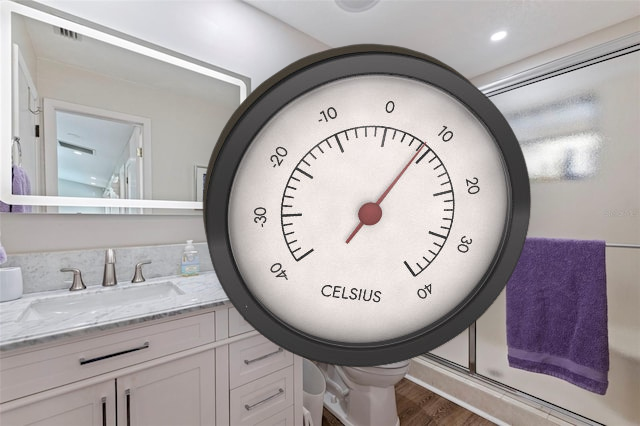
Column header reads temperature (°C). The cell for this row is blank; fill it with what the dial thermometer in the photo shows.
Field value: 8 °C
